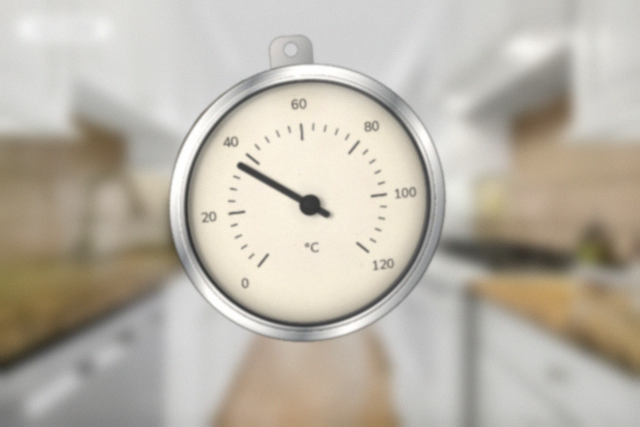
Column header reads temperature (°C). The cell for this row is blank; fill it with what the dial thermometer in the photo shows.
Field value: 36 °C
